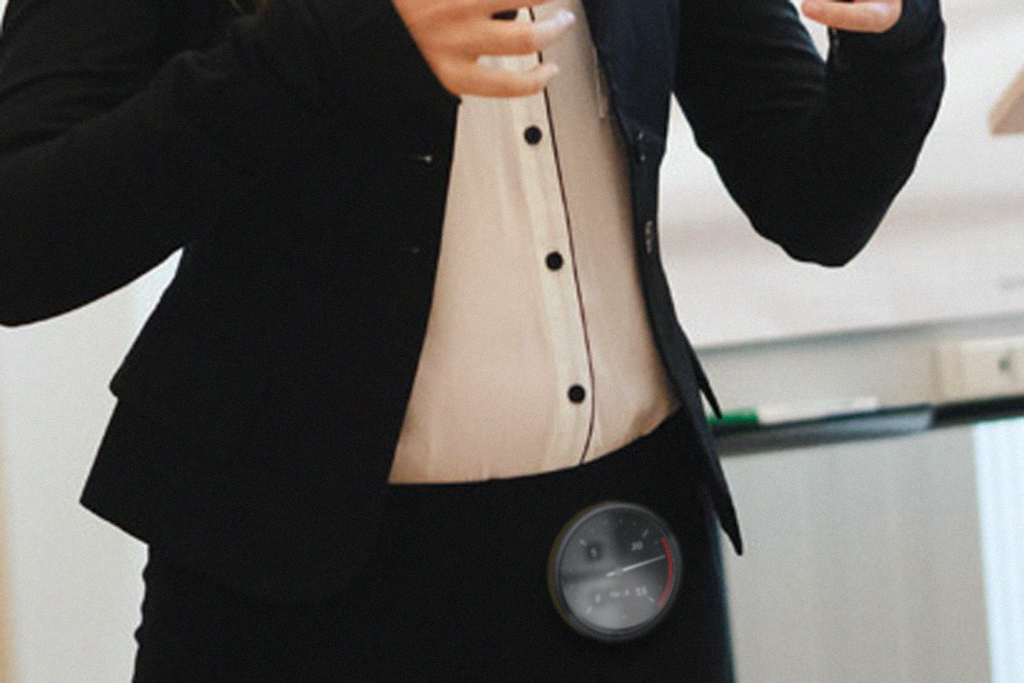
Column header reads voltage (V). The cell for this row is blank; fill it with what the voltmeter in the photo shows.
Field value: 12 V
